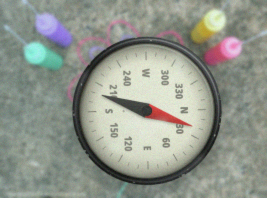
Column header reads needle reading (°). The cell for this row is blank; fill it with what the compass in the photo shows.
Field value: 20 °
